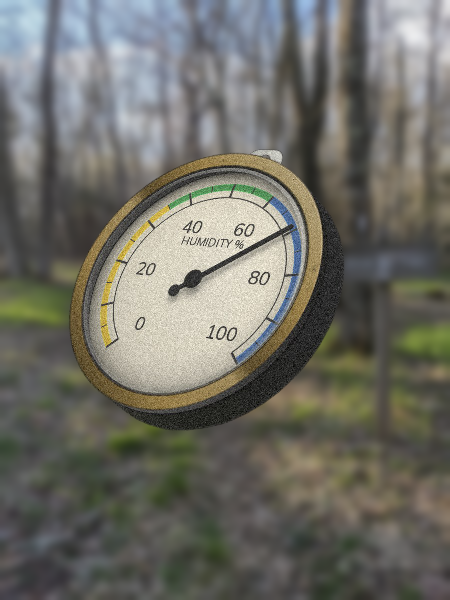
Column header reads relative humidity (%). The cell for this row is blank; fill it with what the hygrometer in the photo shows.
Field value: 70 %
